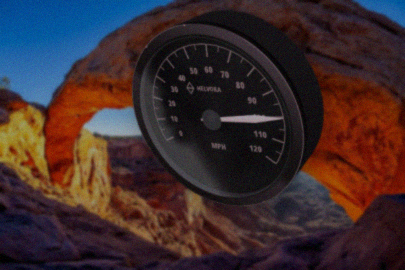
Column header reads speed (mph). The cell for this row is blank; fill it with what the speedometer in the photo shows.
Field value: 100 mph
